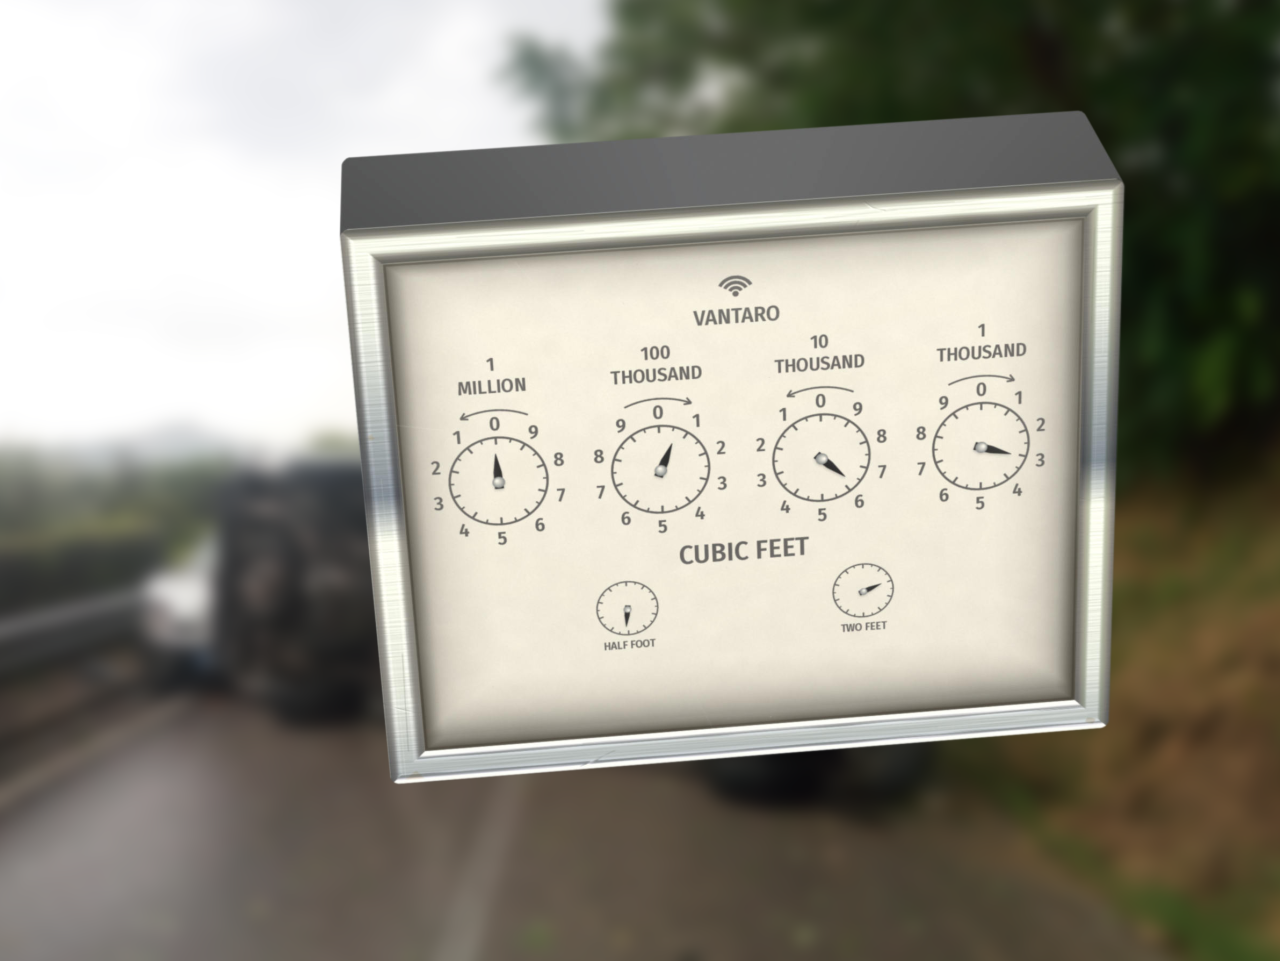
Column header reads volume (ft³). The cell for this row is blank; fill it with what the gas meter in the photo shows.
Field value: 6300 ft³
